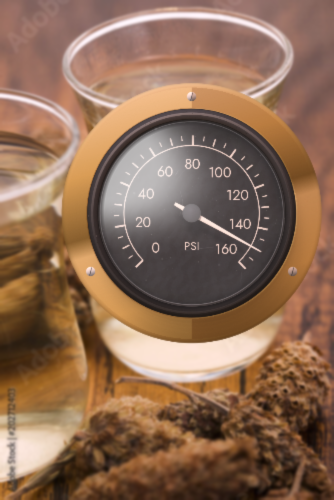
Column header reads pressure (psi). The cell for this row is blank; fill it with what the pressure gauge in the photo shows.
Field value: 150 psi
